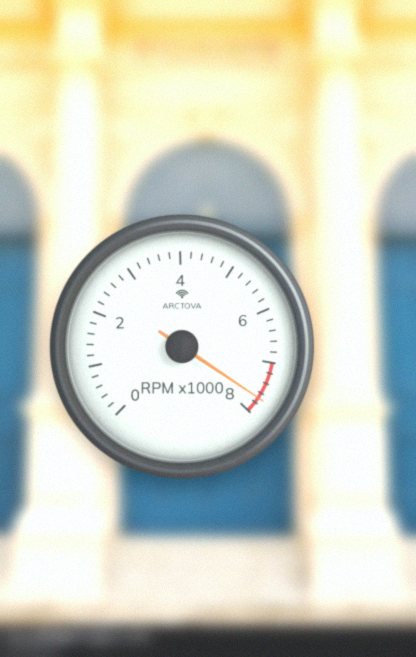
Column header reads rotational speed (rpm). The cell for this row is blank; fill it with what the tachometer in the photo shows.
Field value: 7700 rpm
